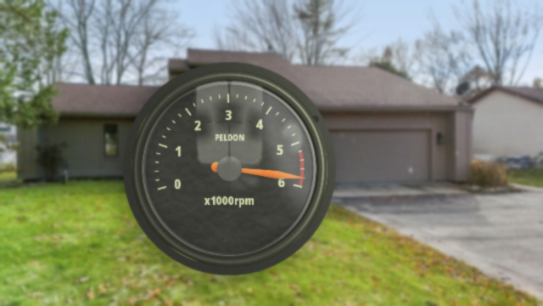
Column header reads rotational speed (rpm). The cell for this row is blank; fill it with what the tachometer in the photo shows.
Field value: 5800 rpm
